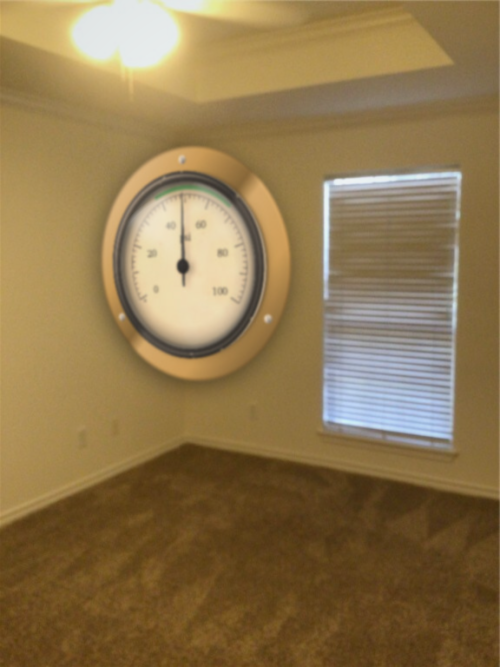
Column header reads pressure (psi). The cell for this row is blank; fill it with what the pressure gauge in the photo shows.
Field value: 50 psi
